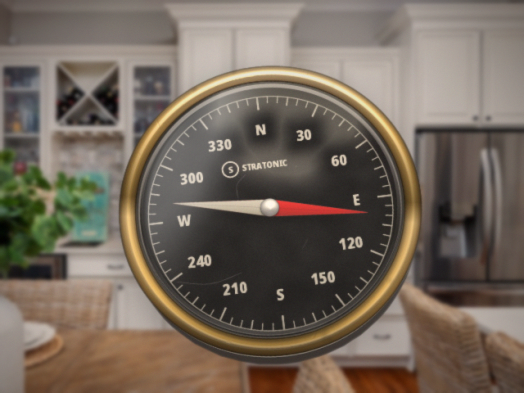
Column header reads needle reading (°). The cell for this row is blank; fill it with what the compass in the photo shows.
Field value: 100 °
